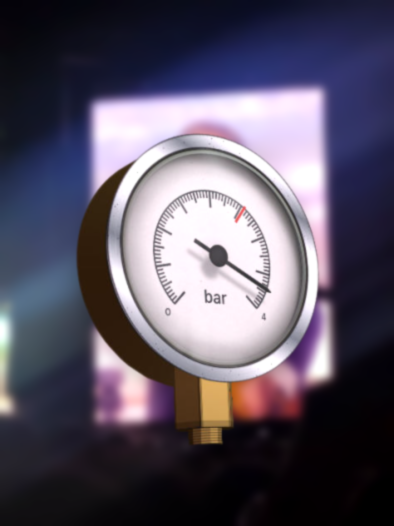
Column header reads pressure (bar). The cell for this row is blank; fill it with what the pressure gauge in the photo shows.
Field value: 3.75 bar
